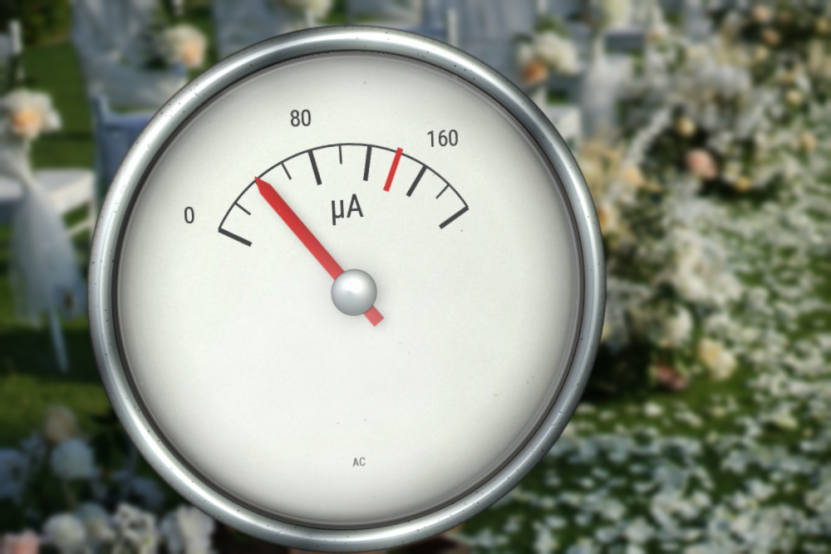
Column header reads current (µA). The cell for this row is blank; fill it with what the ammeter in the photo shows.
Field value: 40 µA
